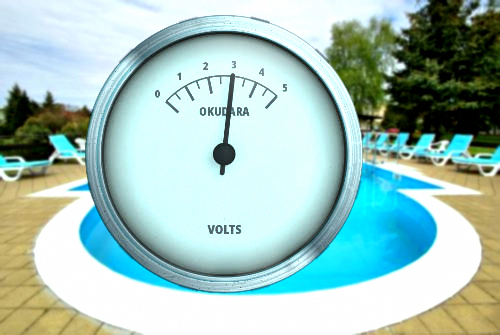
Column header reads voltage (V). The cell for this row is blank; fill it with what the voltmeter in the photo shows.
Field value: 3 V
